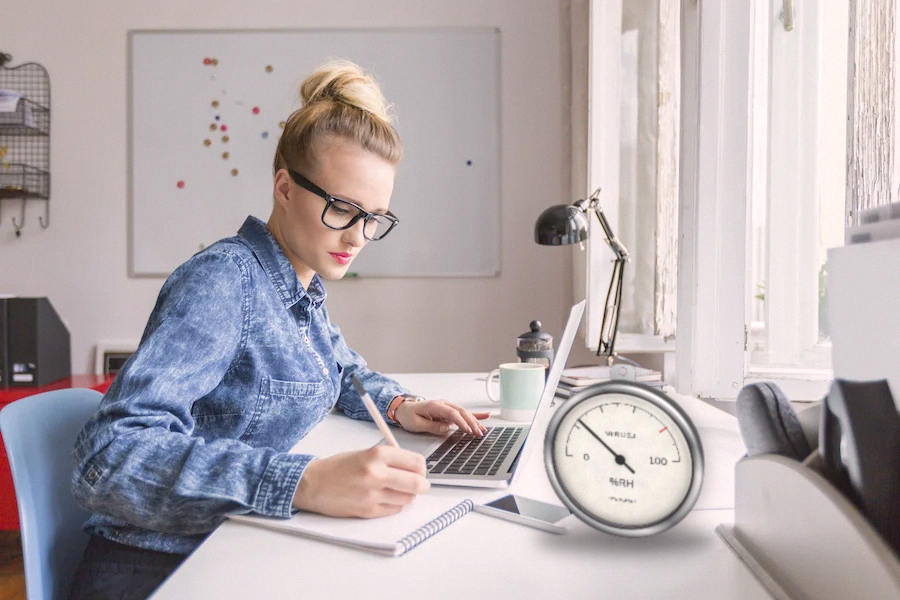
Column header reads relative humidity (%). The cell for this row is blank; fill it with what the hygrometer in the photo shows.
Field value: 25 %
